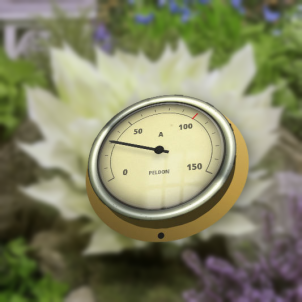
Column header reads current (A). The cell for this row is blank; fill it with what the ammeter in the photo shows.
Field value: 30 A
